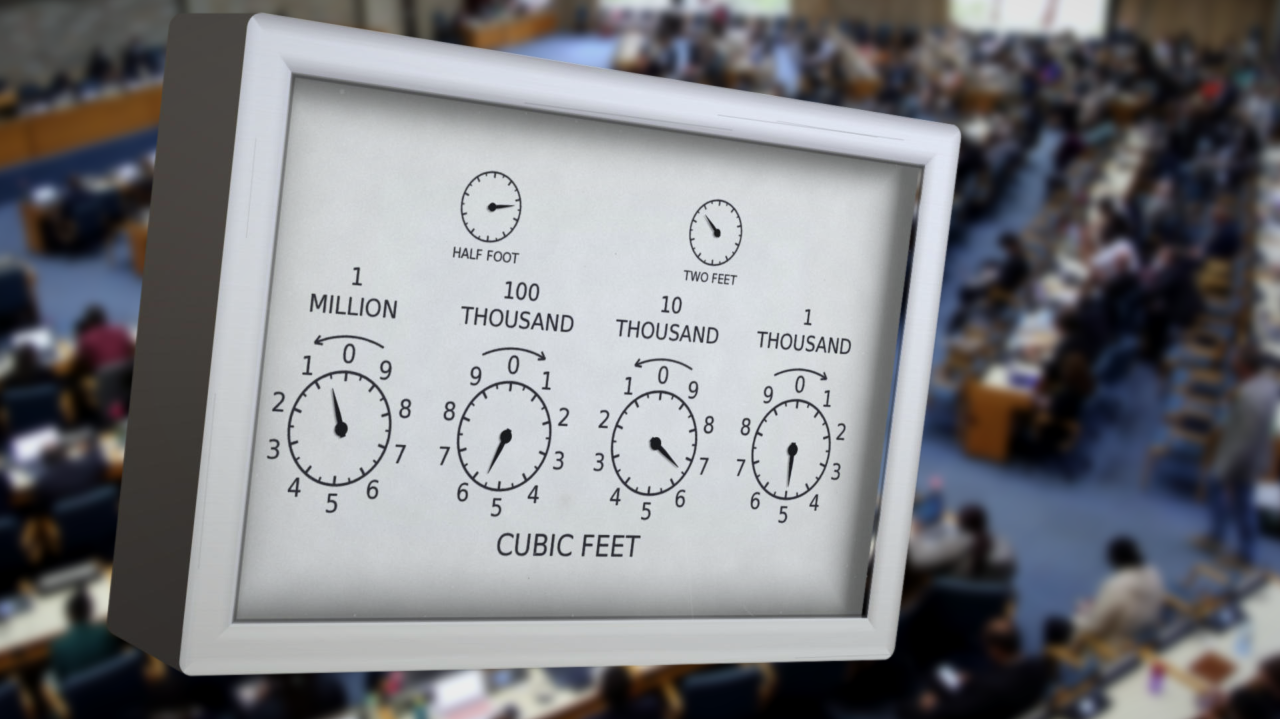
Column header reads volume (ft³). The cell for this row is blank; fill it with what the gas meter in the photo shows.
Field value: 56500 ft³
